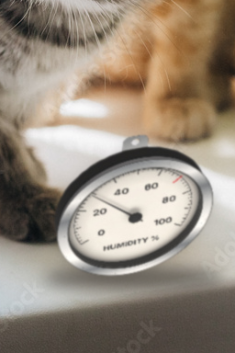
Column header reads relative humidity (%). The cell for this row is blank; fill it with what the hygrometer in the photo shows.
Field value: 30 %
